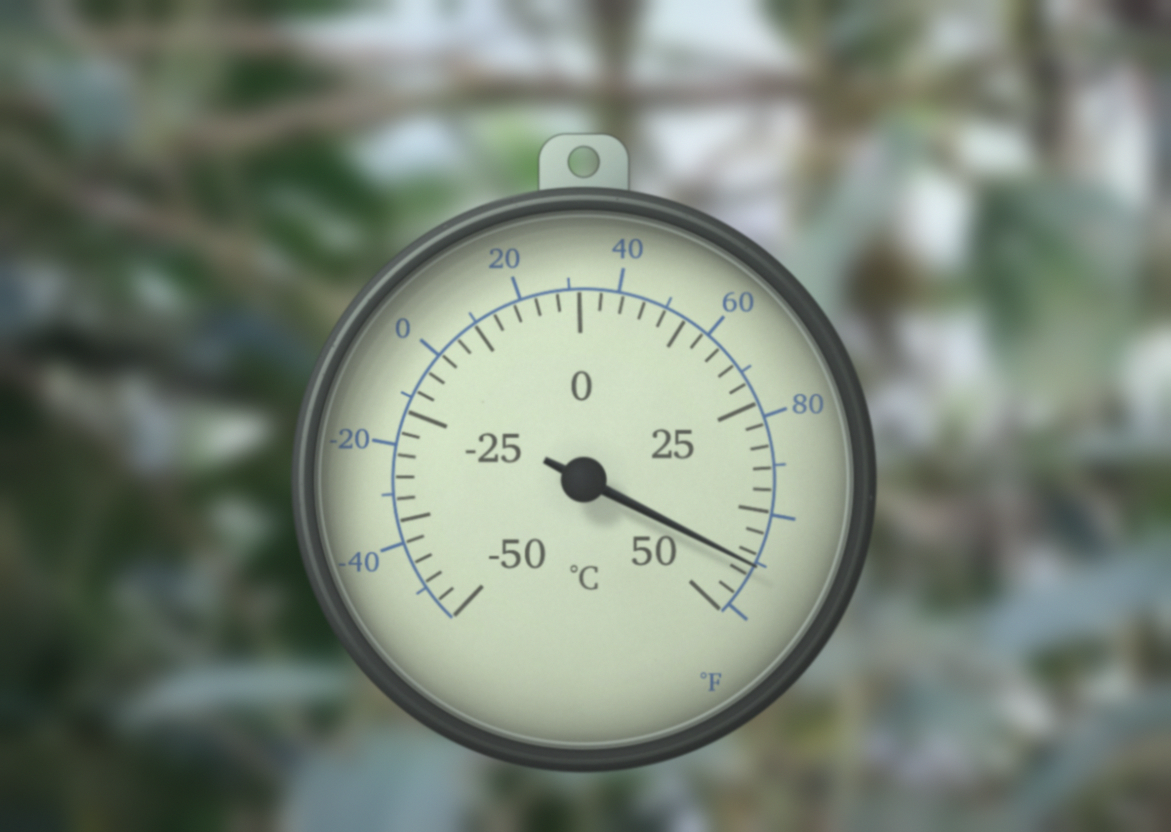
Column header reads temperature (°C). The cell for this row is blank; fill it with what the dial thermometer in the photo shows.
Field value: 43.75 °C
